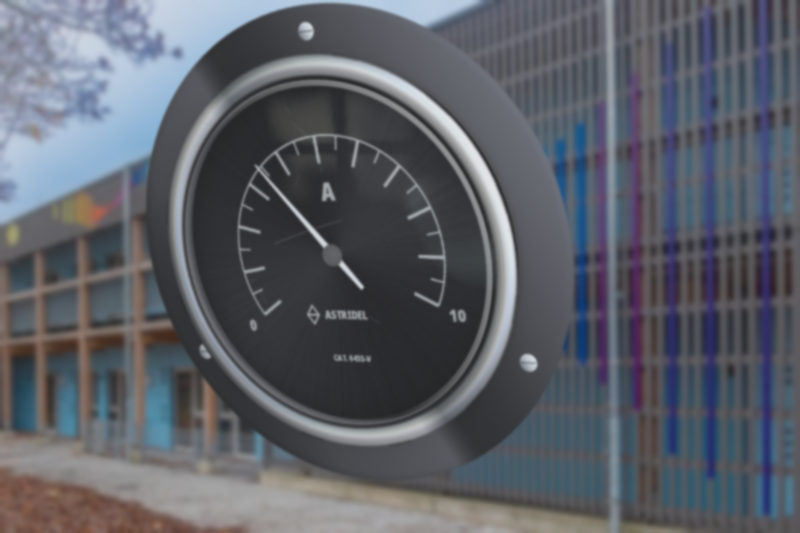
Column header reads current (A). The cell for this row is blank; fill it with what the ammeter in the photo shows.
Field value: 3.5 A
